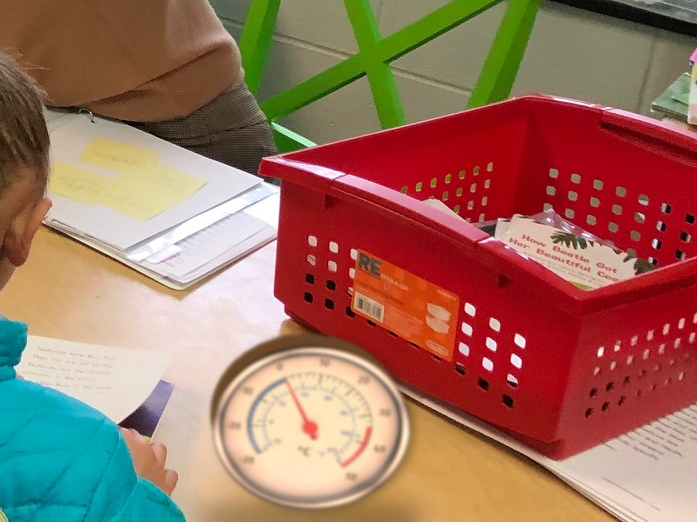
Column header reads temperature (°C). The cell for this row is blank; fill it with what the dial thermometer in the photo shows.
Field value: 0 °C
